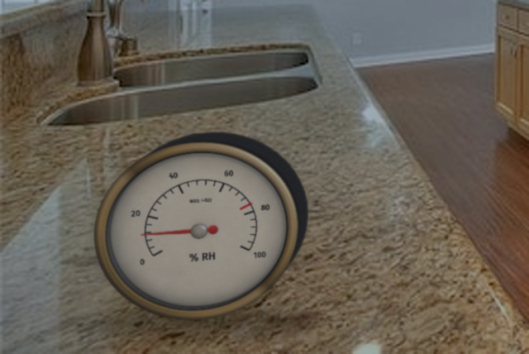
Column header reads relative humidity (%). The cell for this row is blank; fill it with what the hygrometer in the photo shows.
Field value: 12 %
